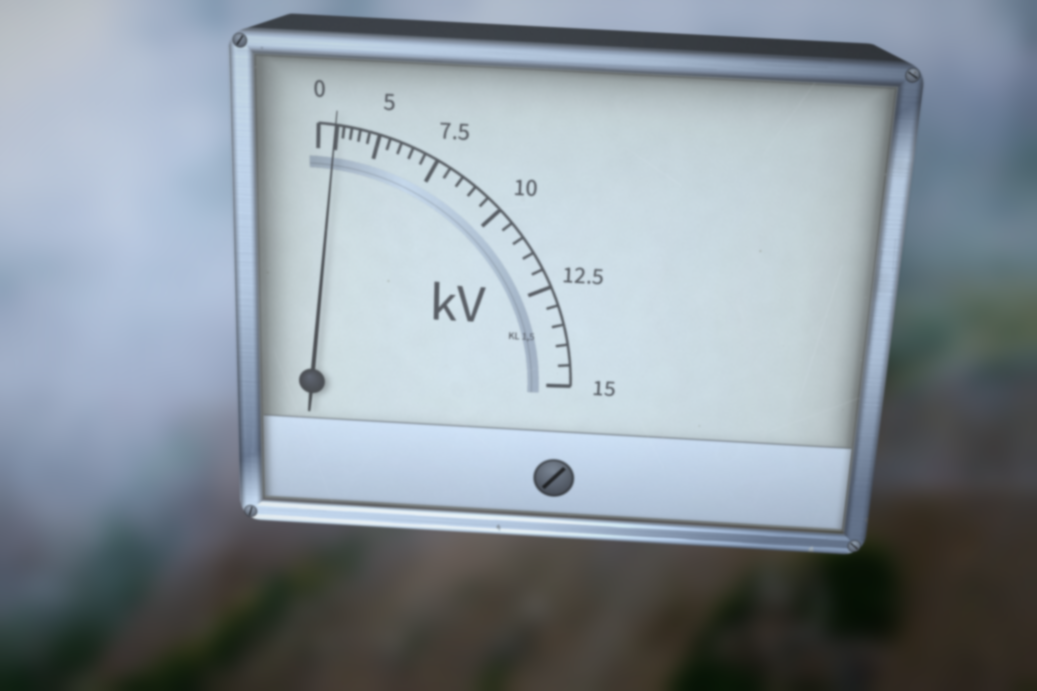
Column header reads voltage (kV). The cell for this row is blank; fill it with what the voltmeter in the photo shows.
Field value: 2.5 kV
